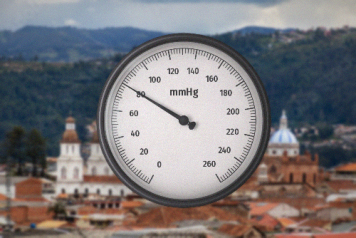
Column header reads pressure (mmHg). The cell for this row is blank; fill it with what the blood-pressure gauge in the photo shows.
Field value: 80 mmHg
